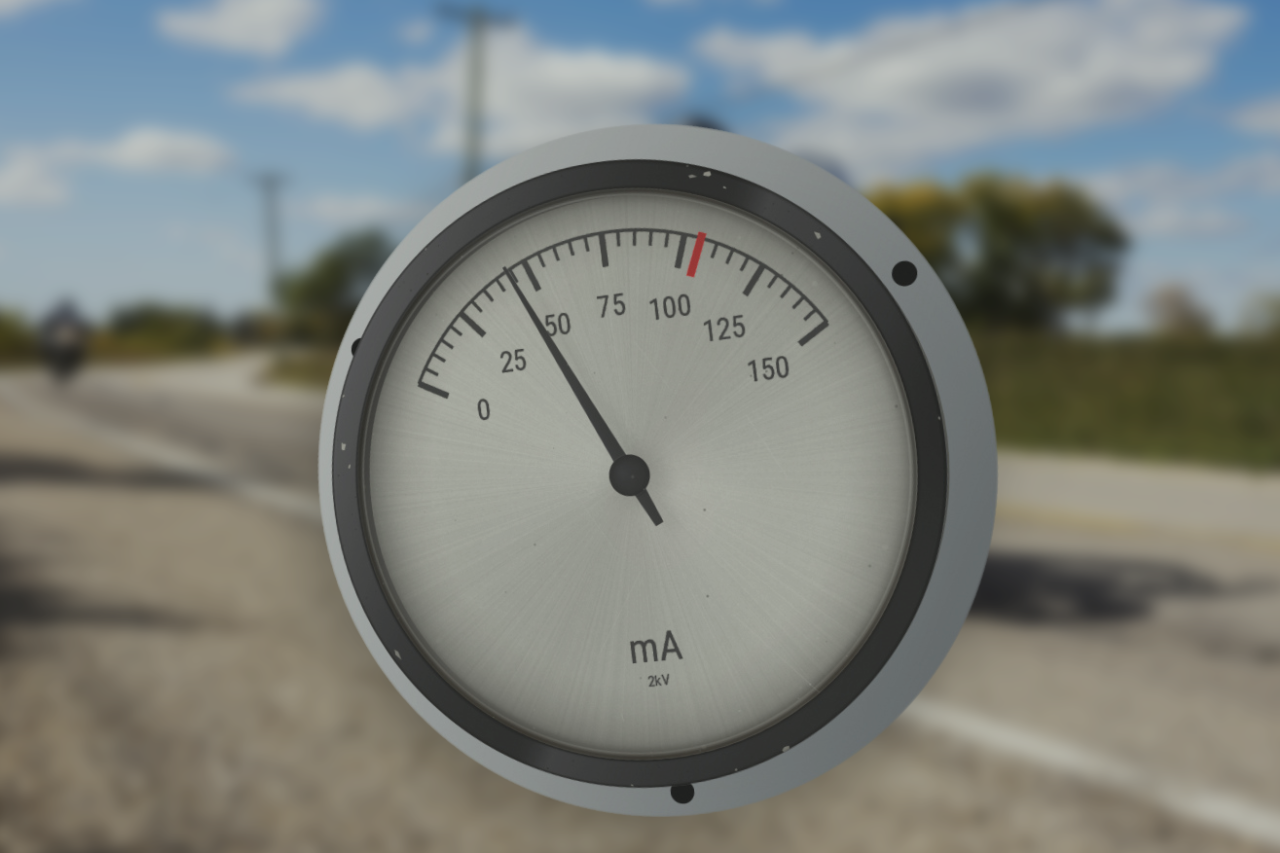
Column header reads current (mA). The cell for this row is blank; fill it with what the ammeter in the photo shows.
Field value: 45 mA
